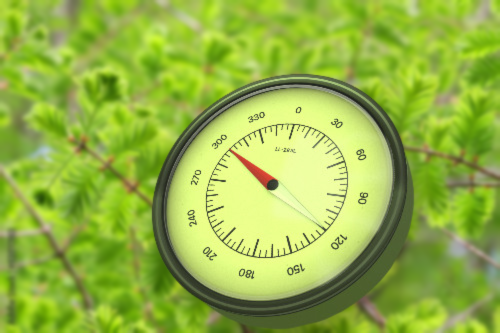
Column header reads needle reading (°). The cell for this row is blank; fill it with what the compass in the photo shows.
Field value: 300 °
